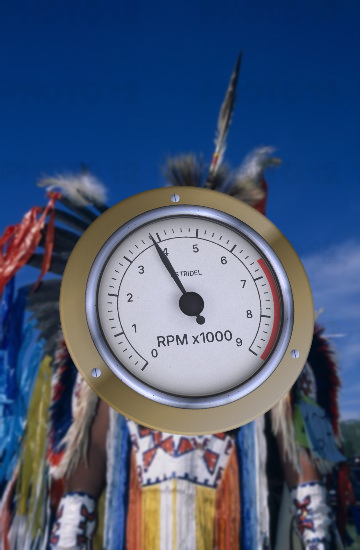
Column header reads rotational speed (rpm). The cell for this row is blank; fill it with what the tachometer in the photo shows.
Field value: 3800 rpm
